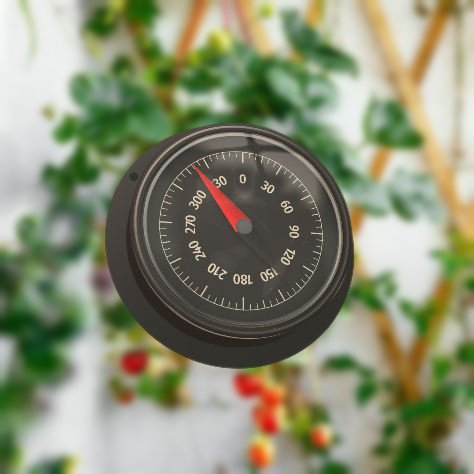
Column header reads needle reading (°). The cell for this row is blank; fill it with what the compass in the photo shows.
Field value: 320 °
